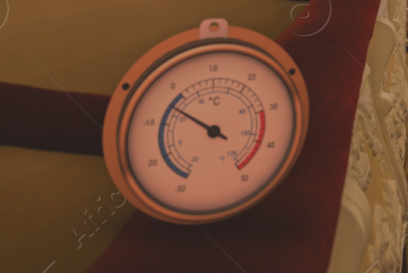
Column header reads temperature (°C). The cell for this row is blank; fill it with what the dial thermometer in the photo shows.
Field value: -4 °C
